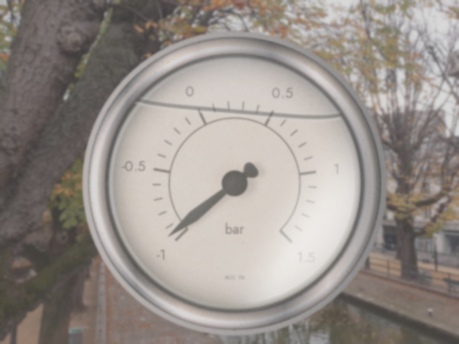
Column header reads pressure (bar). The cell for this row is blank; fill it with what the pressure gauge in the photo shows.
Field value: -0.95 bar
